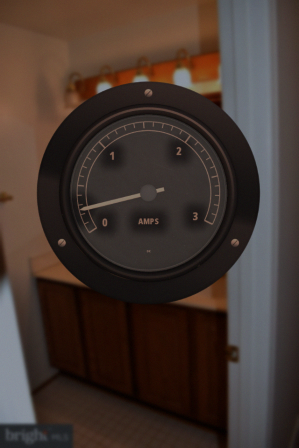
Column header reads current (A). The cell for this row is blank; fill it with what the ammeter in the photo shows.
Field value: 0.25 A
